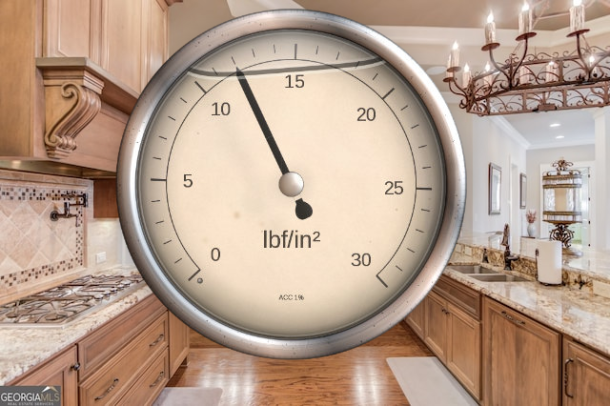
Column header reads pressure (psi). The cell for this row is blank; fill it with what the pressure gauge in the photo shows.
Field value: 12 psi
